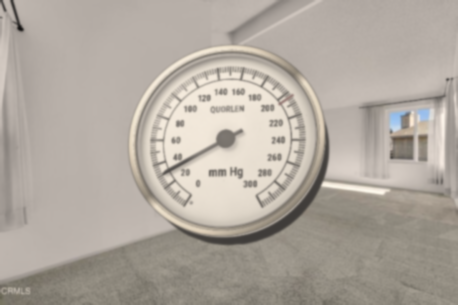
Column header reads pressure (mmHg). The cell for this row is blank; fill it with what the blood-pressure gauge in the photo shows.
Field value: 30 mmHg
